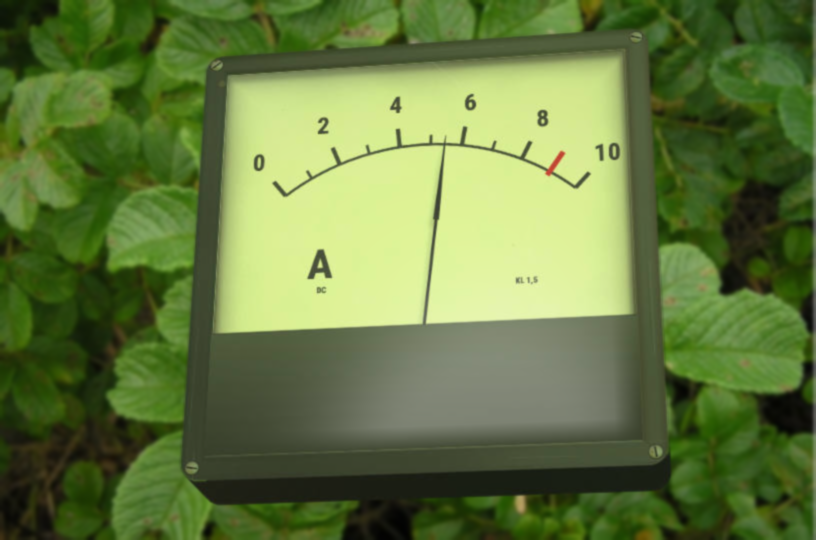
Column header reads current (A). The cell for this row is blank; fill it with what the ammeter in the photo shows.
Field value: 5.5 A
